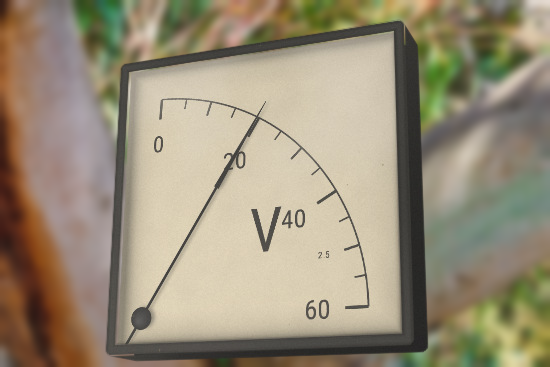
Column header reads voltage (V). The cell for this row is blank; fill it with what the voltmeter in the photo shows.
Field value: 20 V
